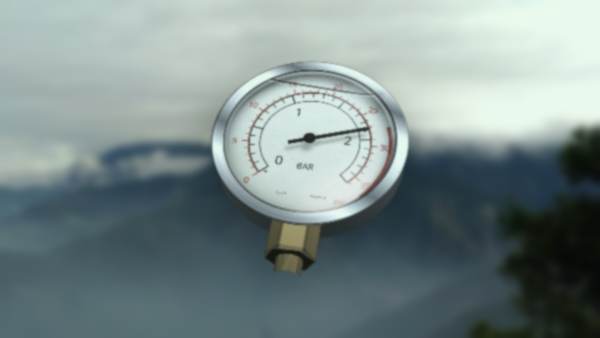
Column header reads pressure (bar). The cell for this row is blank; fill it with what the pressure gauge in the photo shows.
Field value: 1.9 bar
